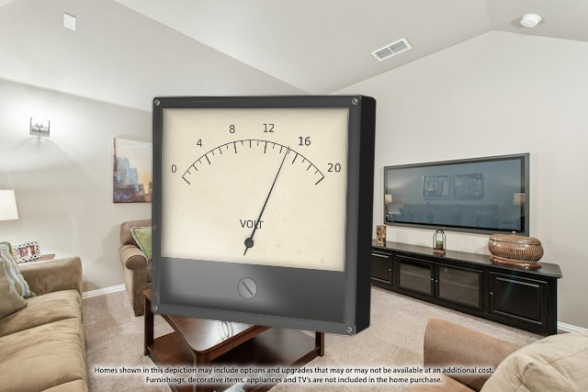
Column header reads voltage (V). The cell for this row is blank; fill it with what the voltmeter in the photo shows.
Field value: 15 V
